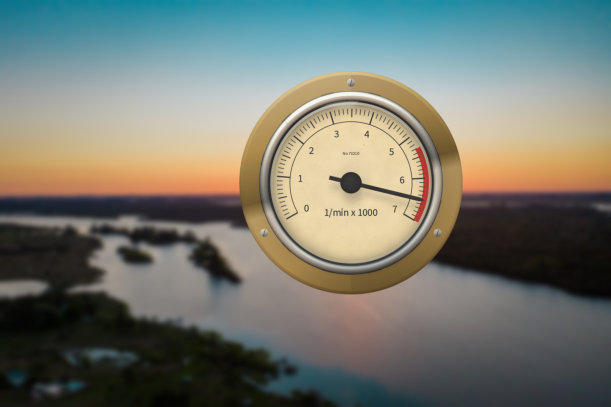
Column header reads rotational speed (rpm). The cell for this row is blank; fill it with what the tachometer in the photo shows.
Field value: 6500 rpm
